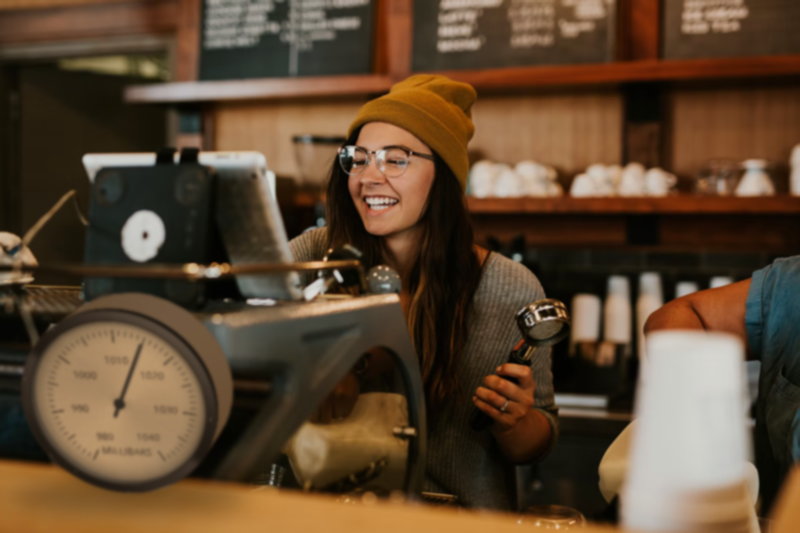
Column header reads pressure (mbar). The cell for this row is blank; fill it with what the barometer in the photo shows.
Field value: 1015 mbar
